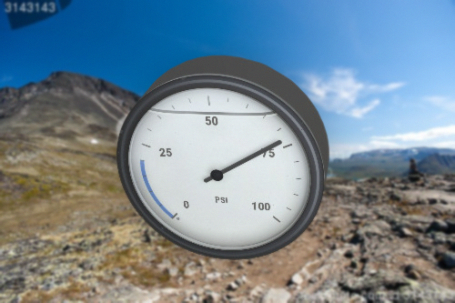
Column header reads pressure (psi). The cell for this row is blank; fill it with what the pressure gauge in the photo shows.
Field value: 72.5 psi
